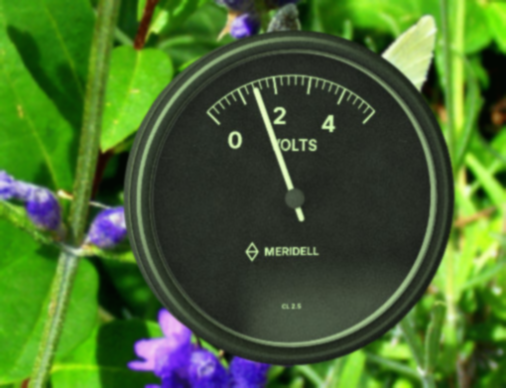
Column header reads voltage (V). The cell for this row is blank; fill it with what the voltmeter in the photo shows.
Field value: 1.4 V
